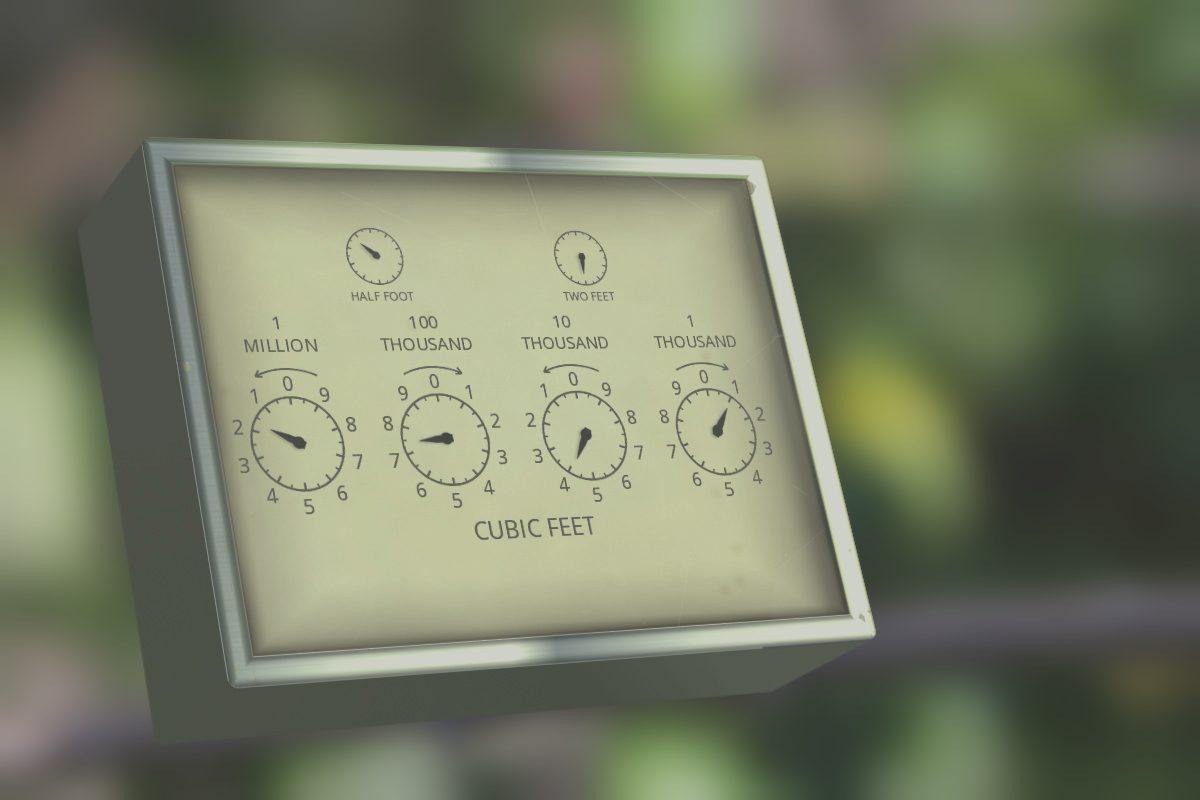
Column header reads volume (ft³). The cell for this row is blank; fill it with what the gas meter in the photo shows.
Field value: 174100 ft³
